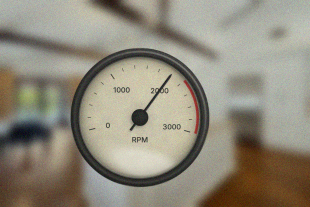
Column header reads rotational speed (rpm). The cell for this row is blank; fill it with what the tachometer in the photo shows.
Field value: 2000 rpm
